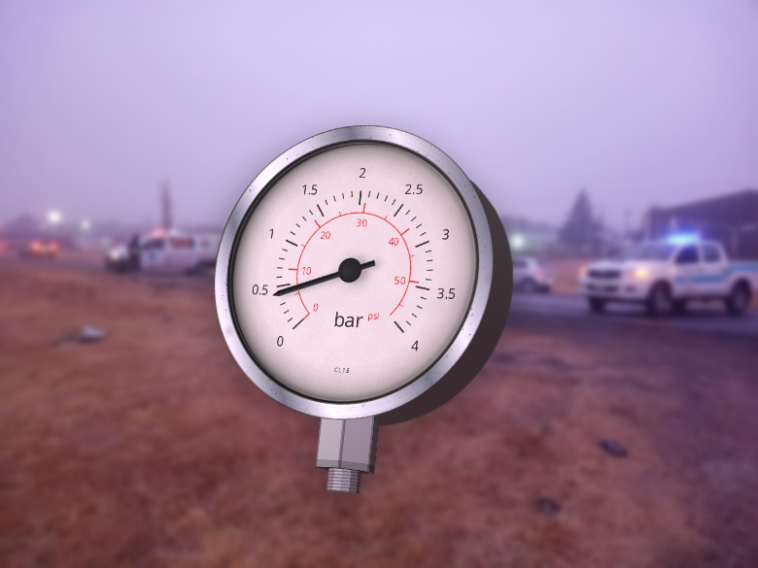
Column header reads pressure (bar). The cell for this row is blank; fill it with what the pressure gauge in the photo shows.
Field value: 0.4 bar
